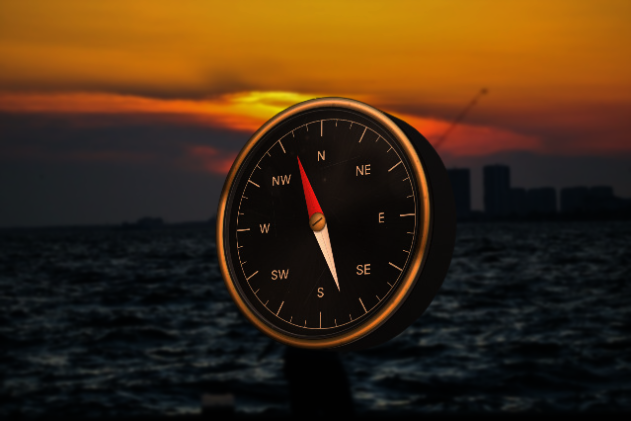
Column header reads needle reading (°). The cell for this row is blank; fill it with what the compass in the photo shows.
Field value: 340 °
